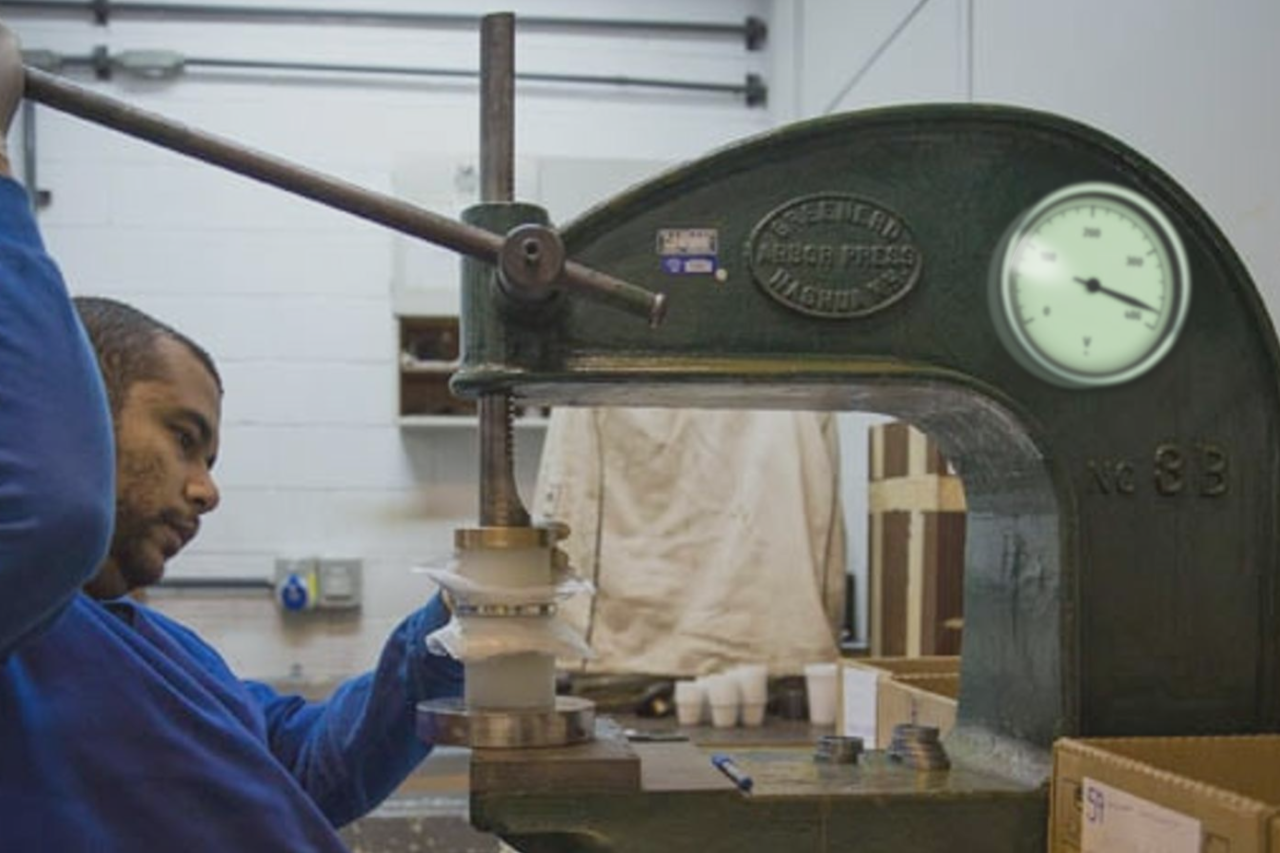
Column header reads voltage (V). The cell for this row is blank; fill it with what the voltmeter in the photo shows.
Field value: 380 V
